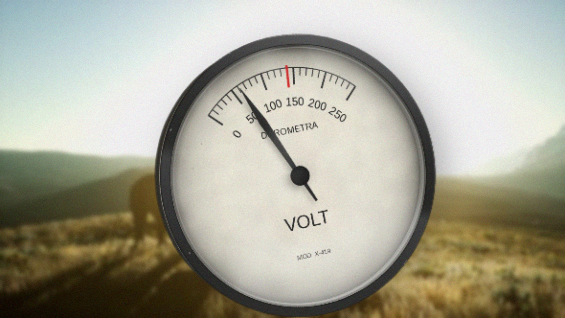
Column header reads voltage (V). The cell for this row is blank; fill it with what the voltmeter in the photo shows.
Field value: 60 V
